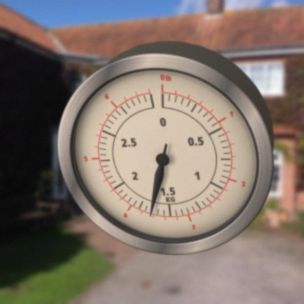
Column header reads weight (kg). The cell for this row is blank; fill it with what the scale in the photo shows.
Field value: 1.65 kg
